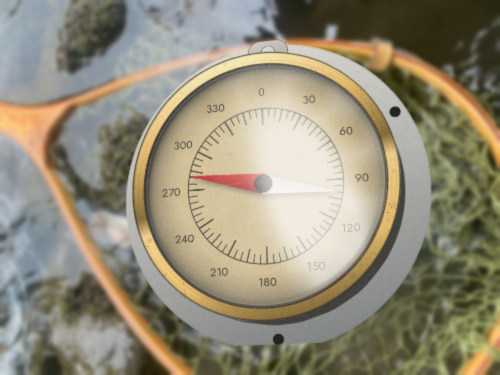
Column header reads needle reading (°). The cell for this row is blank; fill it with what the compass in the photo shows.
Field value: 280 °
